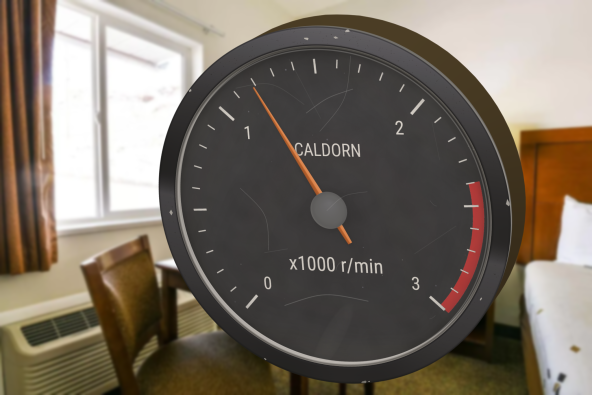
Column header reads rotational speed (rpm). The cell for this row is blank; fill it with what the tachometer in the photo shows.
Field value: 1200 rpm
